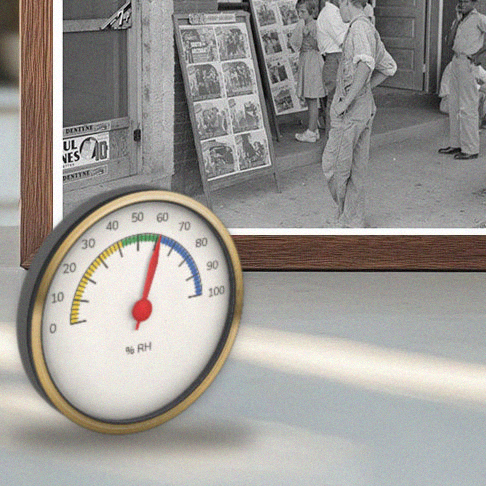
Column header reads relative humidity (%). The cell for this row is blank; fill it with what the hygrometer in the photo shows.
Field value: 60 %
